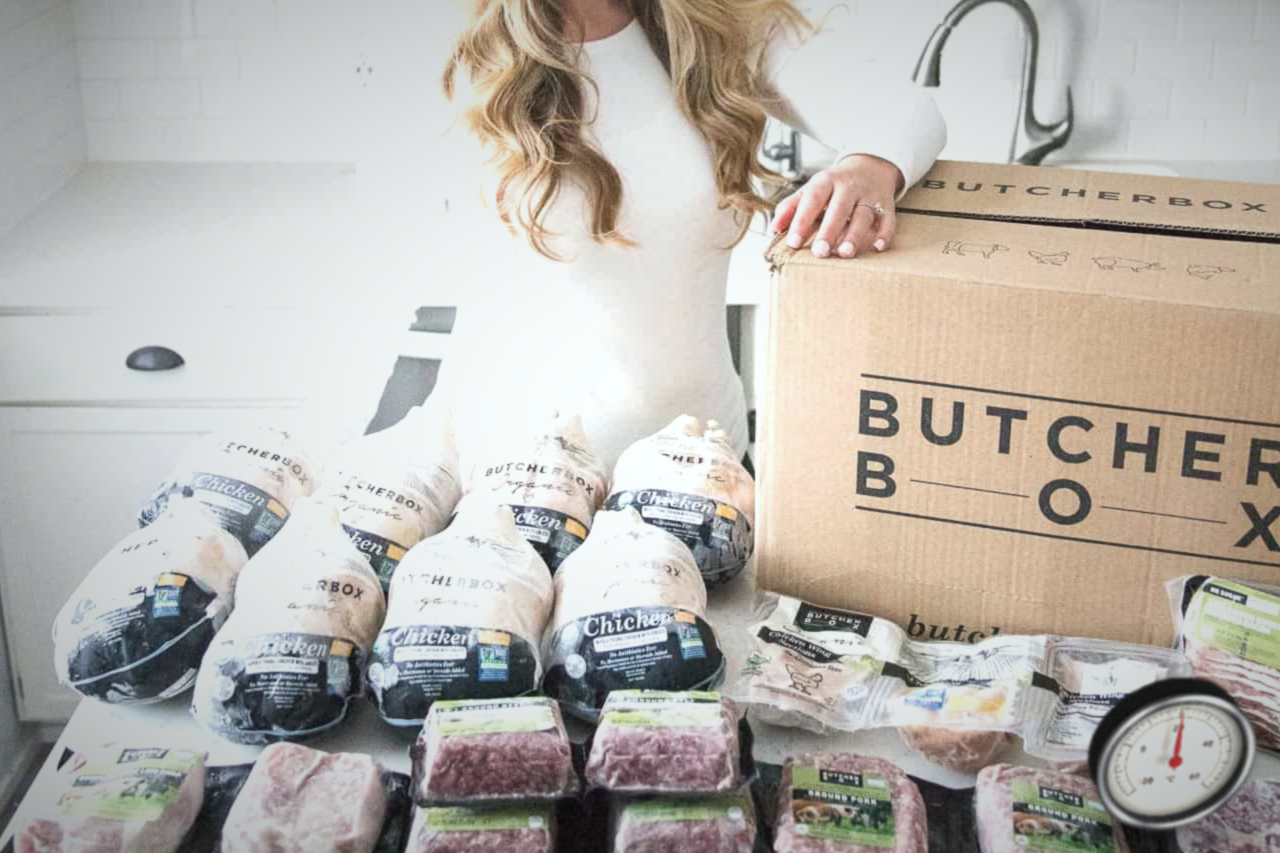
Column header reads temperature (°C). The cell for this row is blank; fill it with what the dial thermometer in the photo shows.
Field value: 20 °C
